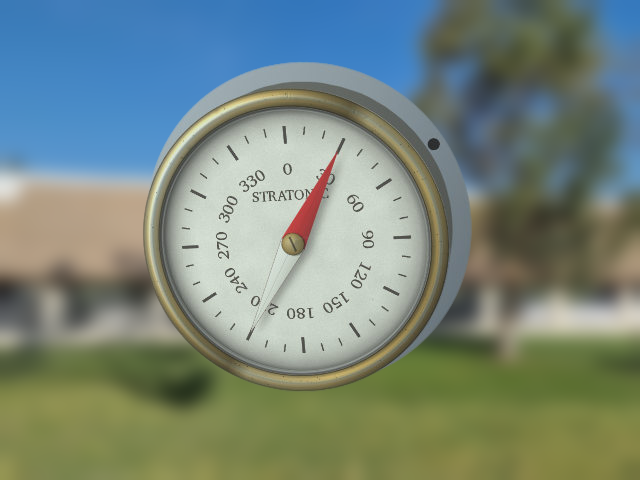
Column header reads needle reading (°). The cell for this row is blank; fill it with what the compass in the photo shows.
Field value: 30 °
